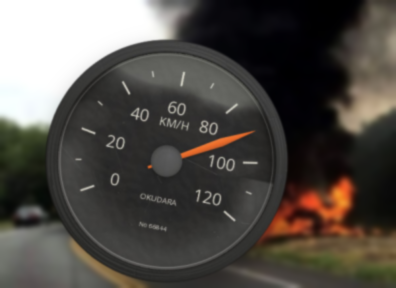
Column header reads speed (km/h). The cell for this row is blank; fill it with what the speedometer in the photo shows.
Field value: 90 km/h
